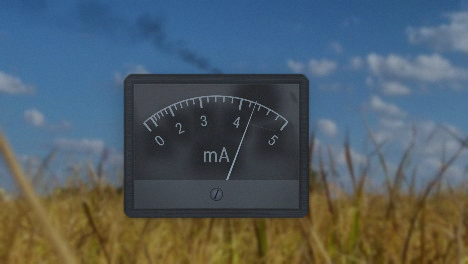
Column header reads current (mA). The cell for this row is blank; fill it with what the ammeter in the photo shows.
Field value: 4.3 mA
